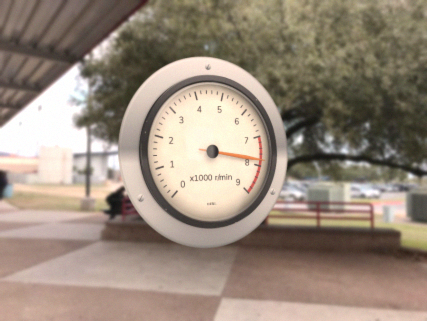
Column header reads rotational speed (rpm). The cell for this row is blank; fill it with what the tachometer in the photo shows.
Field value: 7800 rpm
